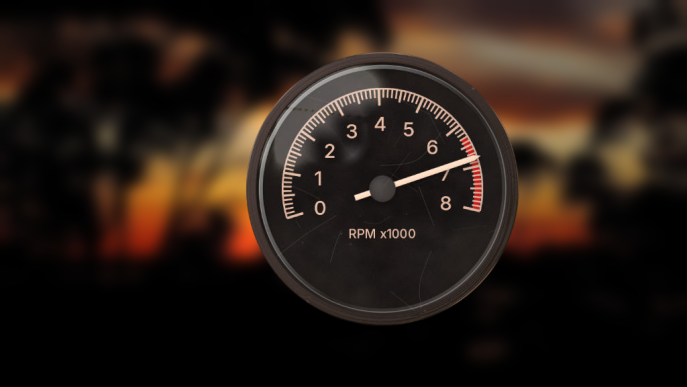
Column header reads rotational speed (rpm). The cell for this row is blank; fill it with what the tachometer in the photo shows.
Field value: 6800 rpm
